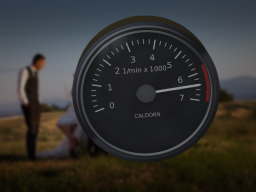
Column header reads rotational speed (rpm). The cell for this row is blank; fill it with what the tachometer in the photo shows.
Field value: 6400 rpm
